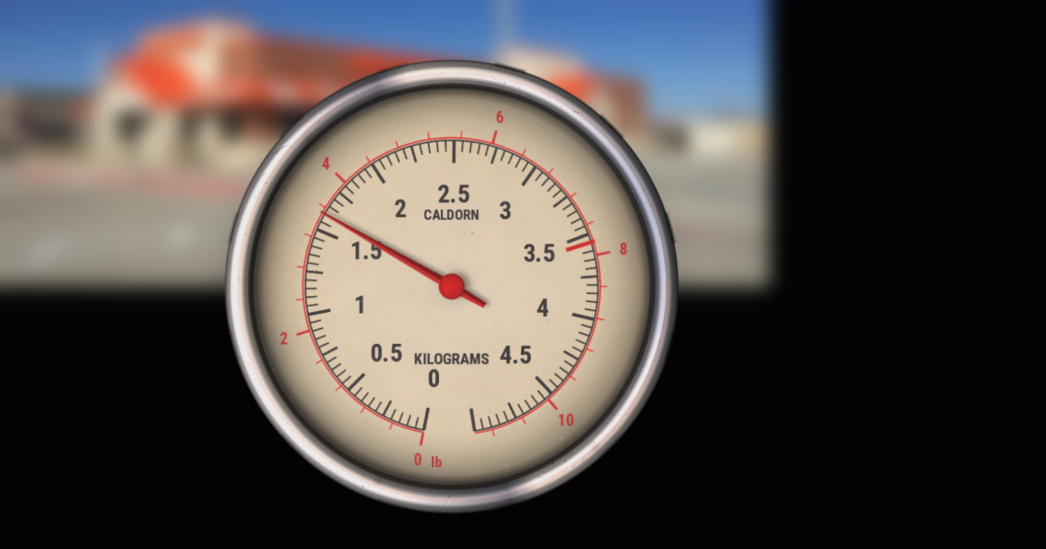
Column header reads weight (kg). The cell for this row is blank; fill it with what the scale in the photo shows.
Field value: 1.6 kg
